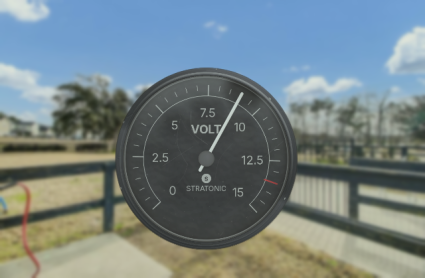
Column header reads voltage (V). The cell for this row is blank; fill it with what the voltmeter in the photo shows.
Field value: 9 V
